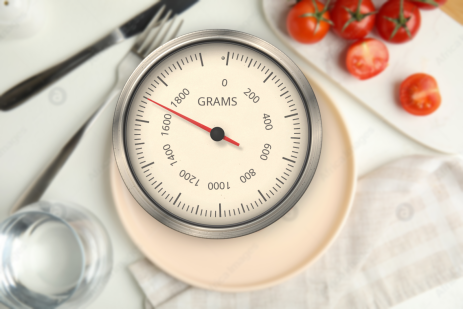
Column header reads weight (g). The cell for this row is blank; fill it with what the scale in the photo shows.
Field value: 1700 g
